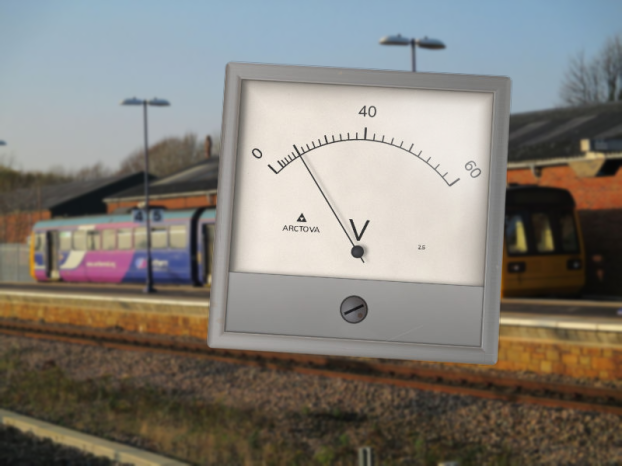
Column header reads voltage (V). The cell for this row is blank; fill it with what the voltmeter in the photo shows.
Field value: 20 V
